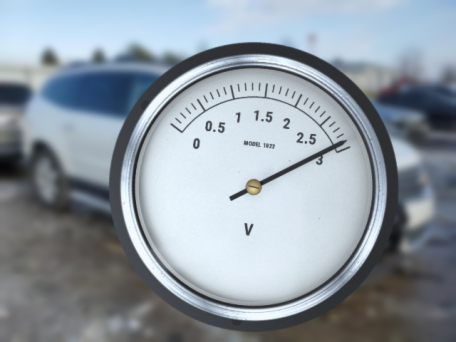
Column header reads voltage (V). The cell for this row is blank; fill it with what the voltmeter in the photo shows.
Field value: 2.9 V
